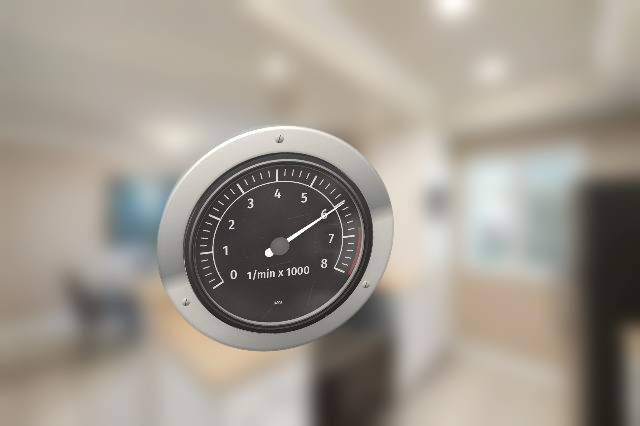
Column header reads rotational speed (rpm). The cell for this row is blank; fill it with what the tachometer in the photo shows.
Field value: 6000 rpm
